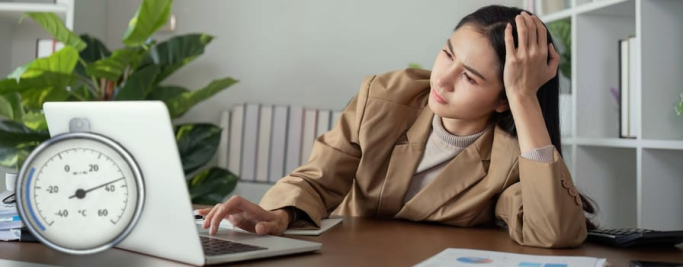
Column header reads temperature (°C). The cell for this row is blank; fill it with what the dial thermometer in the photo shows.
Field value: 36 °C
